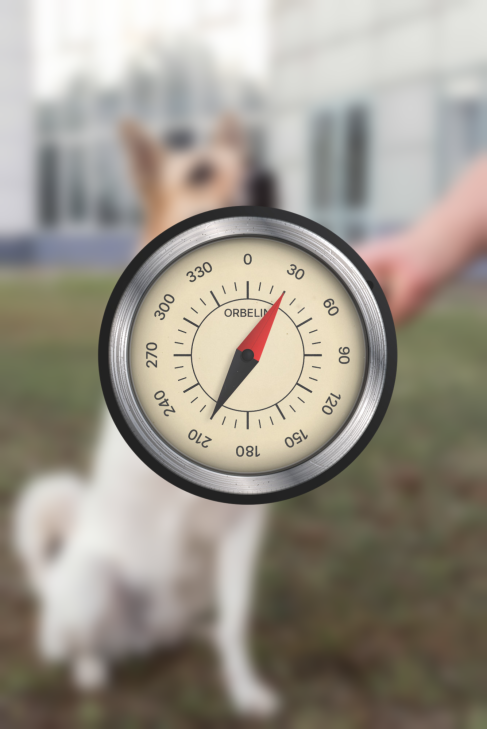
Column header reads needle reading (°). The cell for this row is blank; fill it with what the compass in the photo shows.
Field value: 30 °
